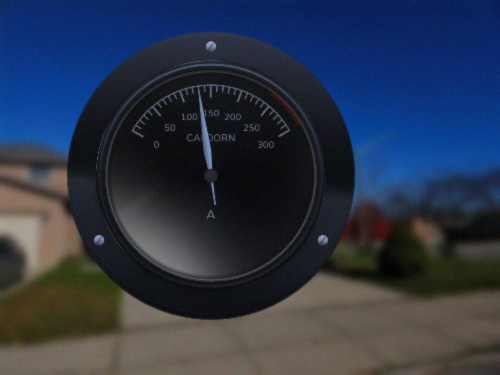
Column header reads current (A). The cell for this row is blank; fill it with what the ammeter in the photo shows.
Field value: 130 A
